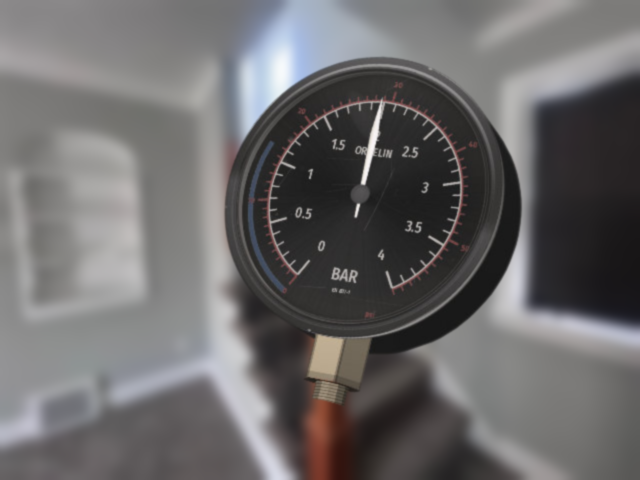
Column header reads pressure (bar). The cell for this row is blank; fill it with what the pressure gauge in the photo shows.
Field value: 2 bar
